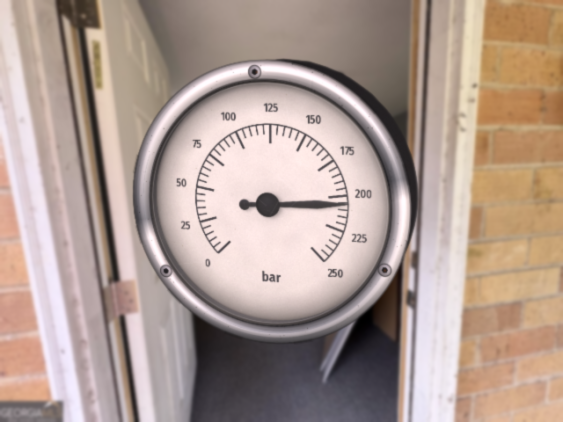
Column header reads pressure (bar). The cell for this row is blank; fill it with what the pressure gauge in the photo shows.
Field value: 205 bar
